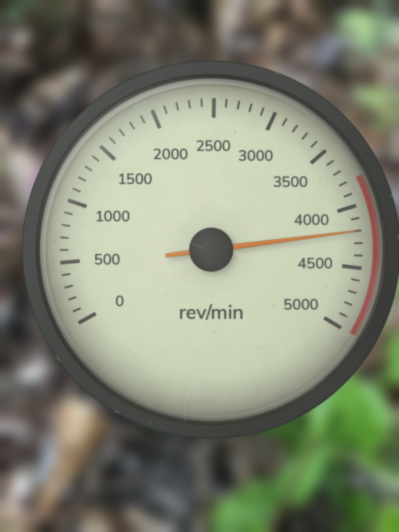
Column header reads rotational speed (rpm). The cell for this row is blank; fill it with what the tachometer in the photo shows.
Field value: 4200 rpm
